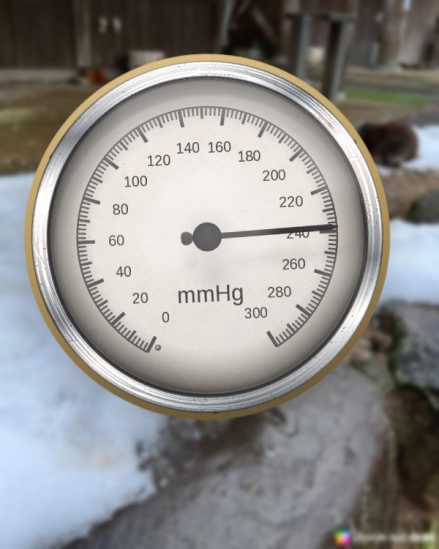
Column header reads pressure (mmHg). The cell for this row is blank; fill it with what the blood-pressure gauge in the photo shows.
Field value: 238 mmHg
